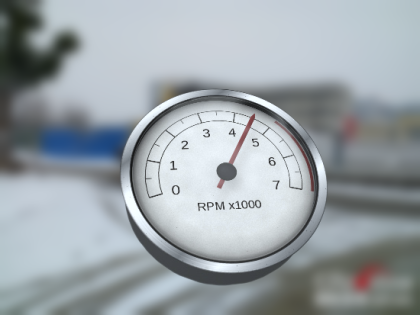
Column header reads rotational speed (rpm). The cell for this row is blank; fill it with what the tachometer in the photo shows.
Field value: 4500 rpm
